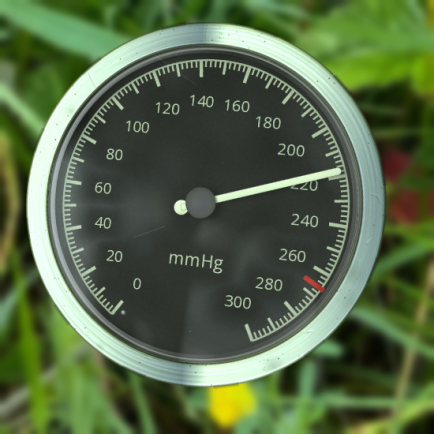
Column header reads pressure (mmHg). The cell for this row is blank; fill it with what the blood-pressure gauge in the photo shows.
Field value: 218 mmHg
